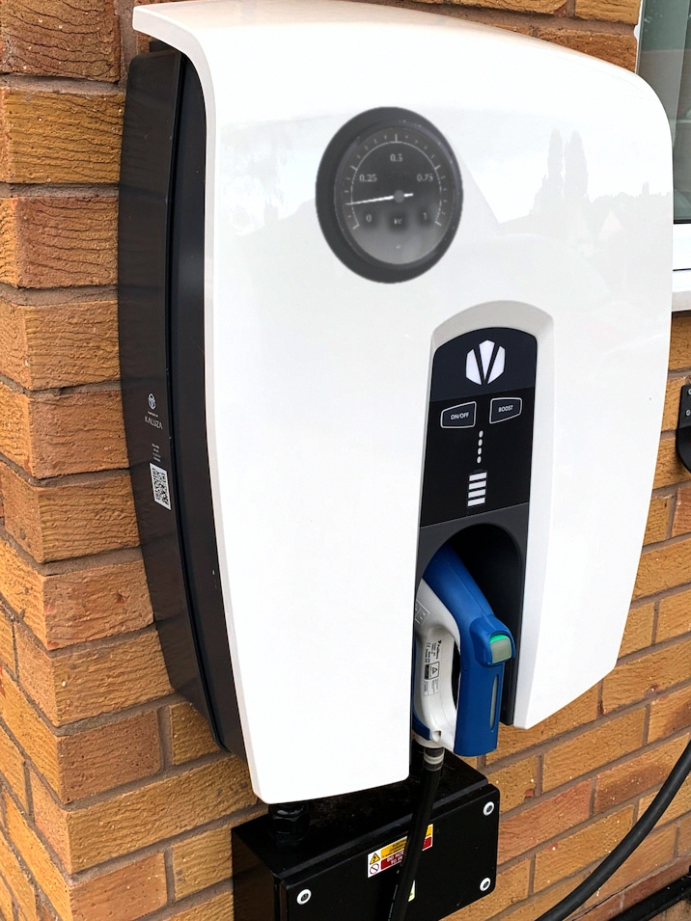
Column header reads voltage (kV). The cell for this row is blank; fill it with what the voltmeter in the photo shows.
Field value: 0.1 kV
